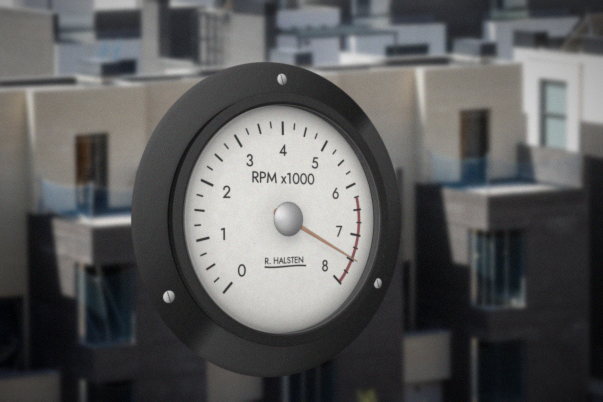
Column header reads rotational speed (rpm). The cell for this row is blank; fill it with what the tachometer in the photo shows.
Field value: 7500 rpm
